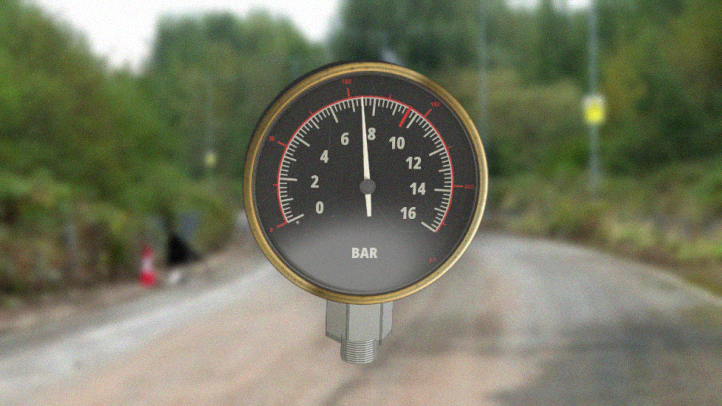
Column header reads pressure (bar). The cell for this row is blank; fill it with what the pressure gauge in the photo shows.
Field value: 7.4 bar
